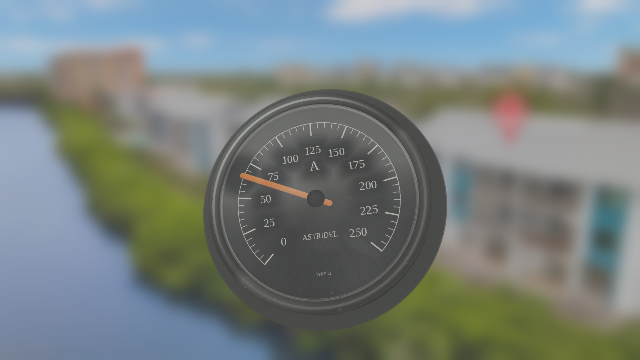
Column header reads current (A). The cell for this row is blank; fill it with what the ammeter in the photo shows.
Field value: 65 A
